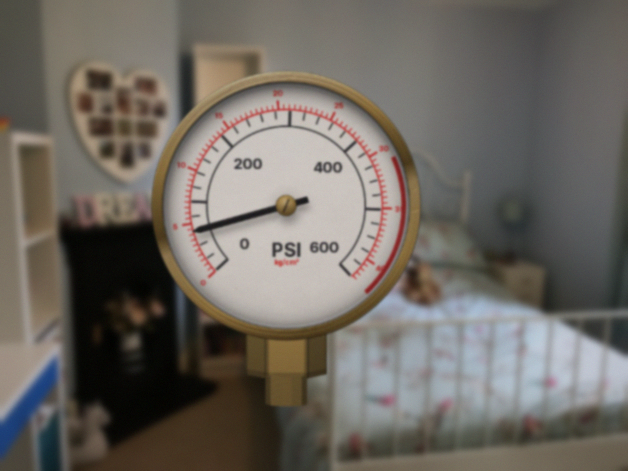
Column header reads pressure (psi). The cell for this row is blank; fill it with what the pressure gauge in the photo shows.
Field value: 60 psi
